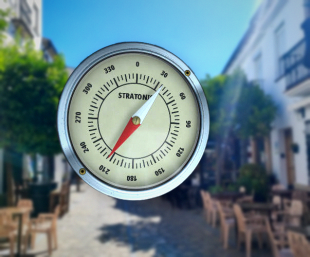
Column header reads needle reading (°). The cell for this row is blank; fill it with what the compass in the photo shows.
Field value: 215 °
